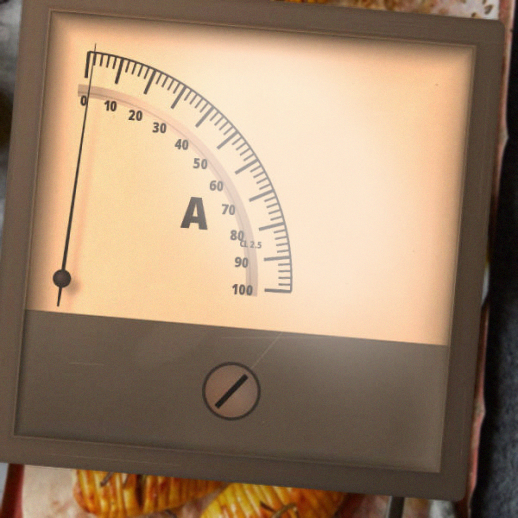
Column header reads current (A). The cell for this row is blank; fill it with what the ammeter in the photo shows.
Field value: 2 A
